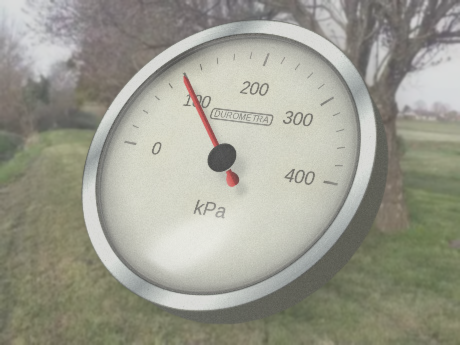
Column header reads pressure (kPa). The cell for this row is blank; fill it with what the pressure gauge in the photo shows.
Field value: 100 kPa
